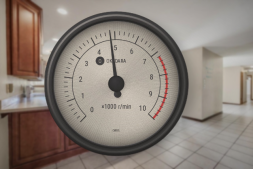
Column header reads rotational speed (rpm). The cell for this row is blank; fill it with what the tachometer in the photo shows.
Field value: 4800 rpm
